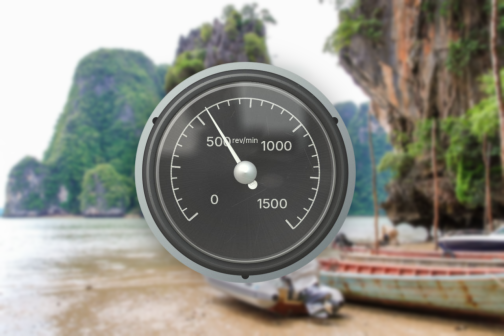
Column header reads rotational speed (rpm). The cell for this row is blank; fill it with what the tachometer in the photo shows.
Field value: 550 rpm
